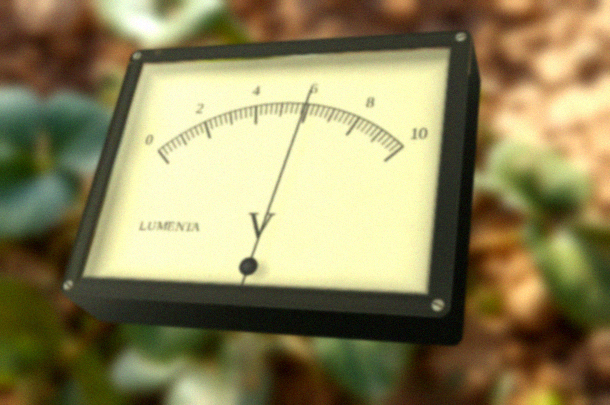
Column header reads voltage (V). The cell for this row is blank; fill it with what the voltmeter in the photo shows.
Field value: 6 V
